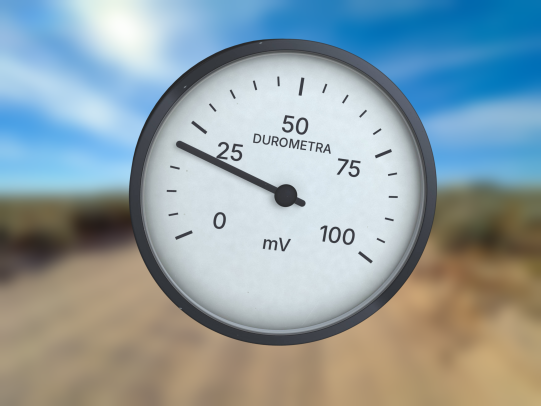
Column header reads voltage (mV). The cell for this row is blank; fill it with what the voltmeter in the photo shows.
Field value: 20 mV
